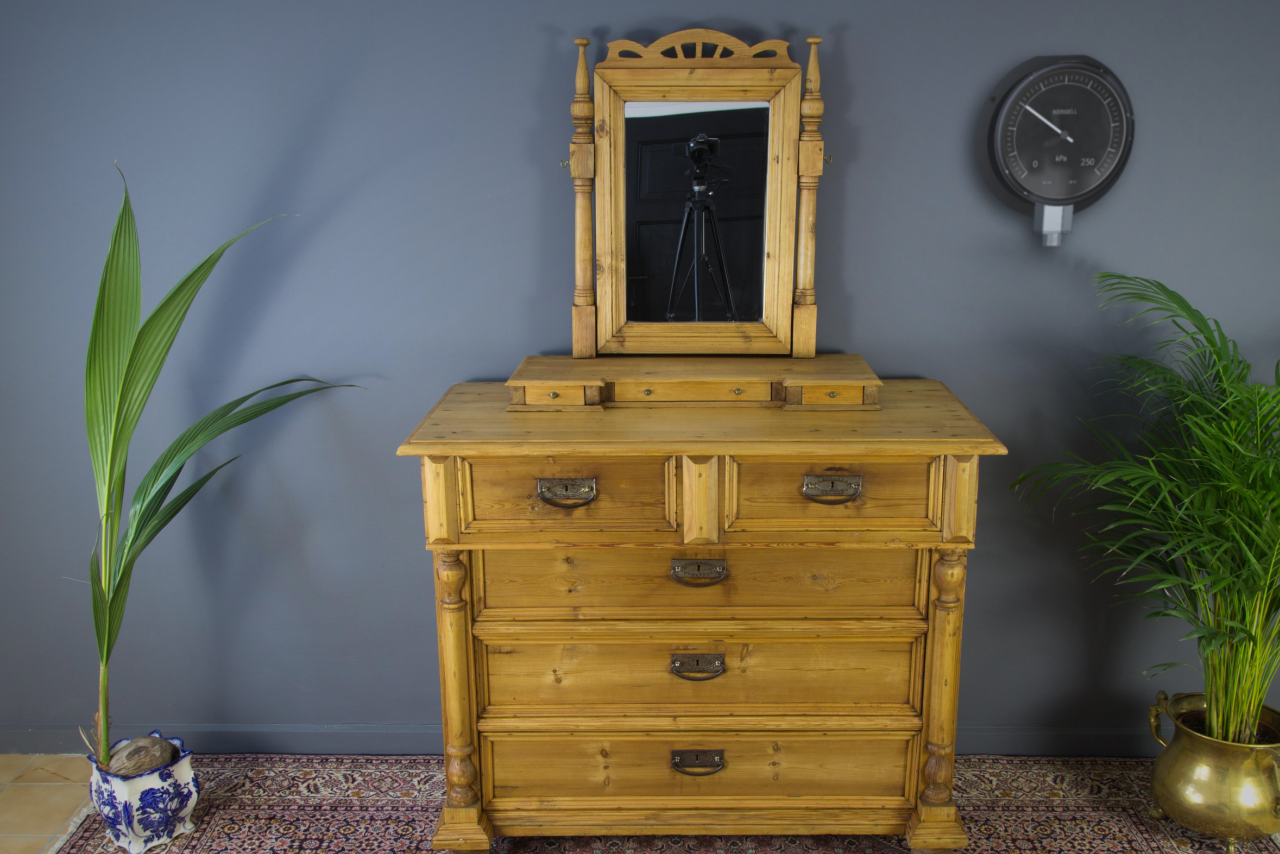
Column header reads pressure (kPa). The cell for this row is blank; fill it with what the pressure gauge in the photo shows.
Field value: 75 kPa
